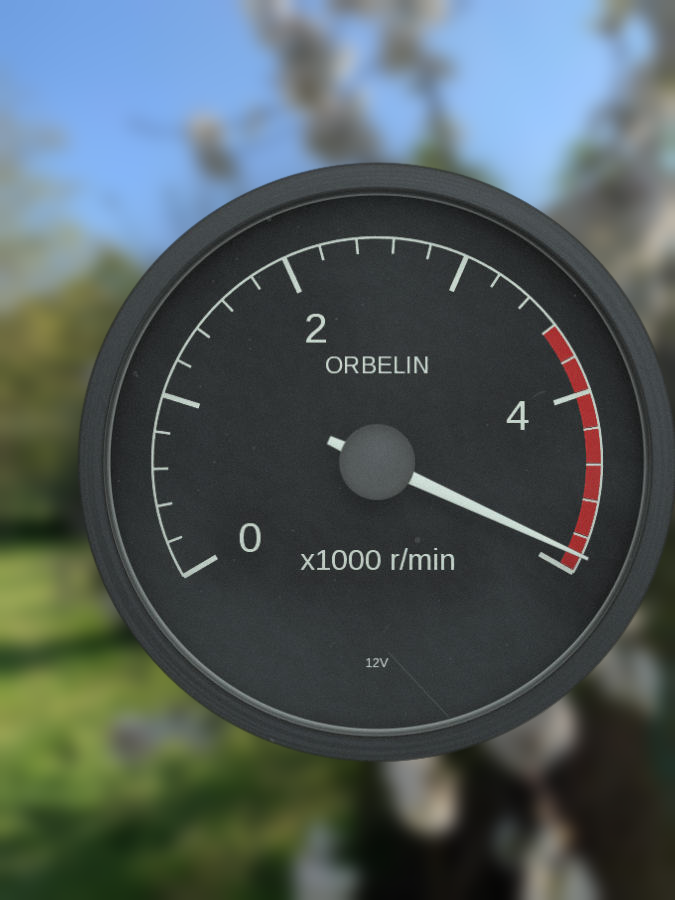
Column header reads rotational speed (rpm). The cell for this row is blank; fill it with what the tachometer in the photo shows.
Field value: 4900 rpm
